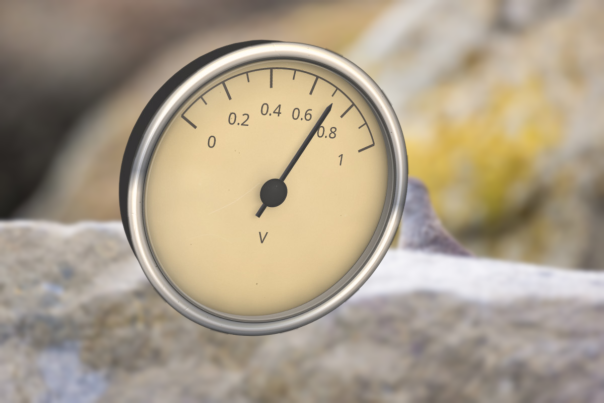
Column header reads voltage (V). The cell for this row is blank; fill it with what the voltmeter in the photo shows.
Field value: 0.7 V
